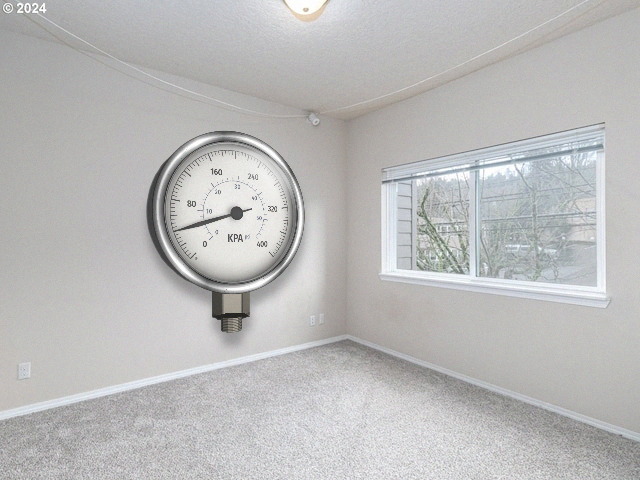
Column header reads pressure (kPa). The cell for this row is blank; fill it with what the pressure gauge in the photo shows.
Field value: 40 kPa
